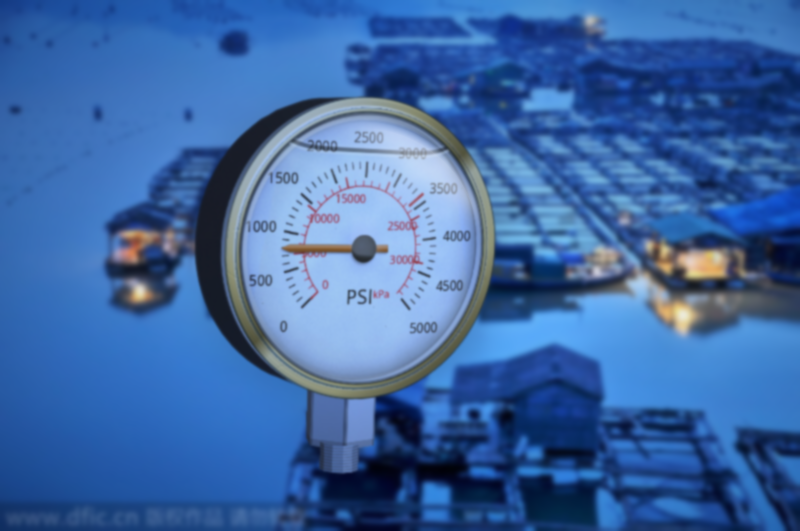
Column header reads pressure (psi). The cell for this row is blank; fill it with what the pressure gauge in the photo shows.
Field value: 800 psi
